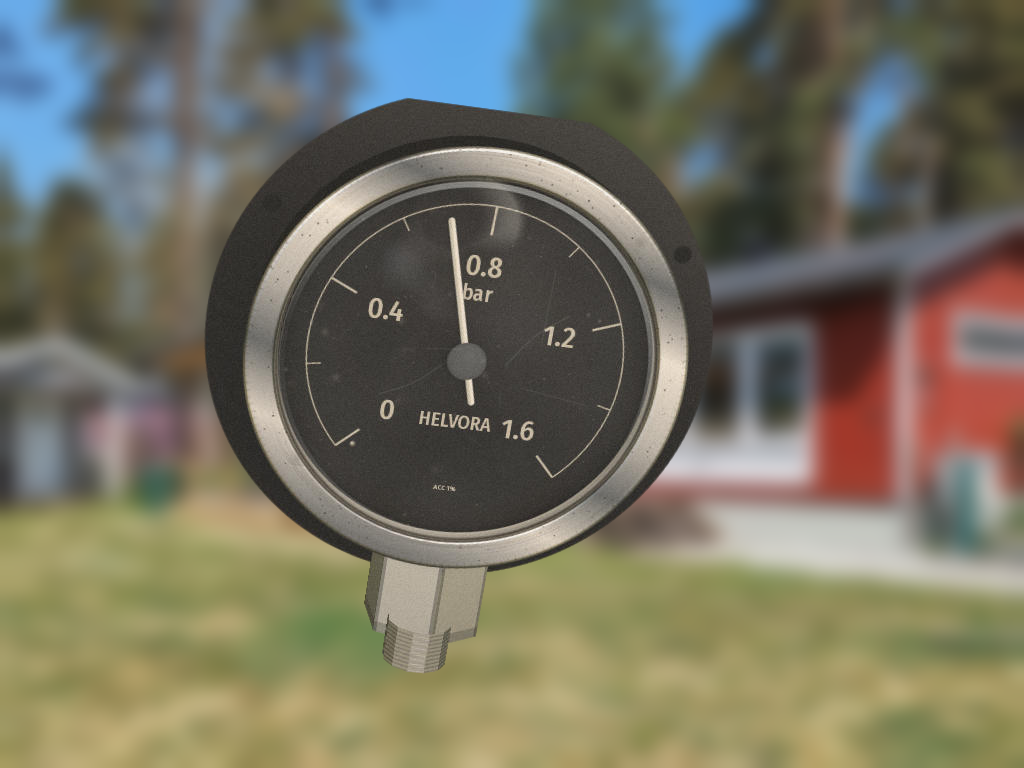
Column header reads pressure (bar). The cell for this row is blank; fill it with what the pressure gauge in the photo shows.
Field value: 0.7 bar
